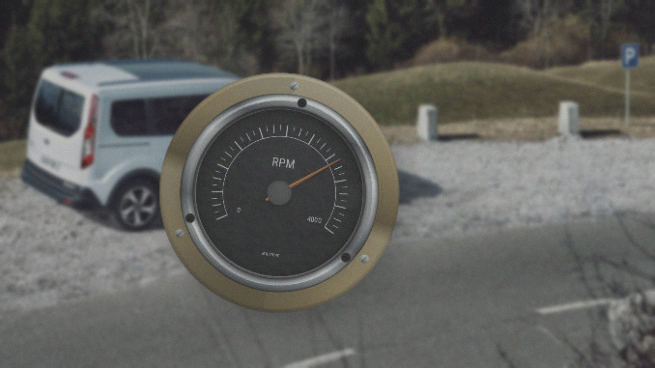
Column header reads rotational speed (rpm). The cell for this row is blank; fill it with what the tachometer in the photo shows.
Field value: 2900 rpm
